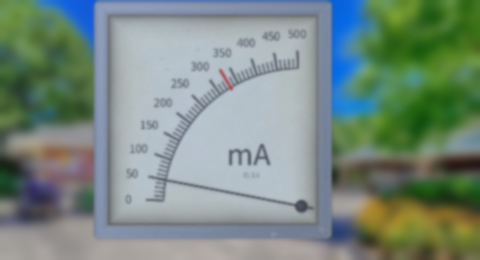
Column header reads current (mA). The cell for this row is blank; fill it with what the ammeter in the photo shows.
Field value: 50 mA
